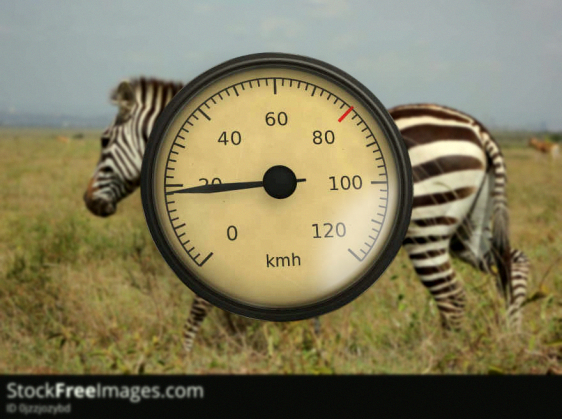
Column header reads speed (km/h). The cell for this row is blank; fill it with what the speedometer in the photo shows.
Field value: 18 km/h
